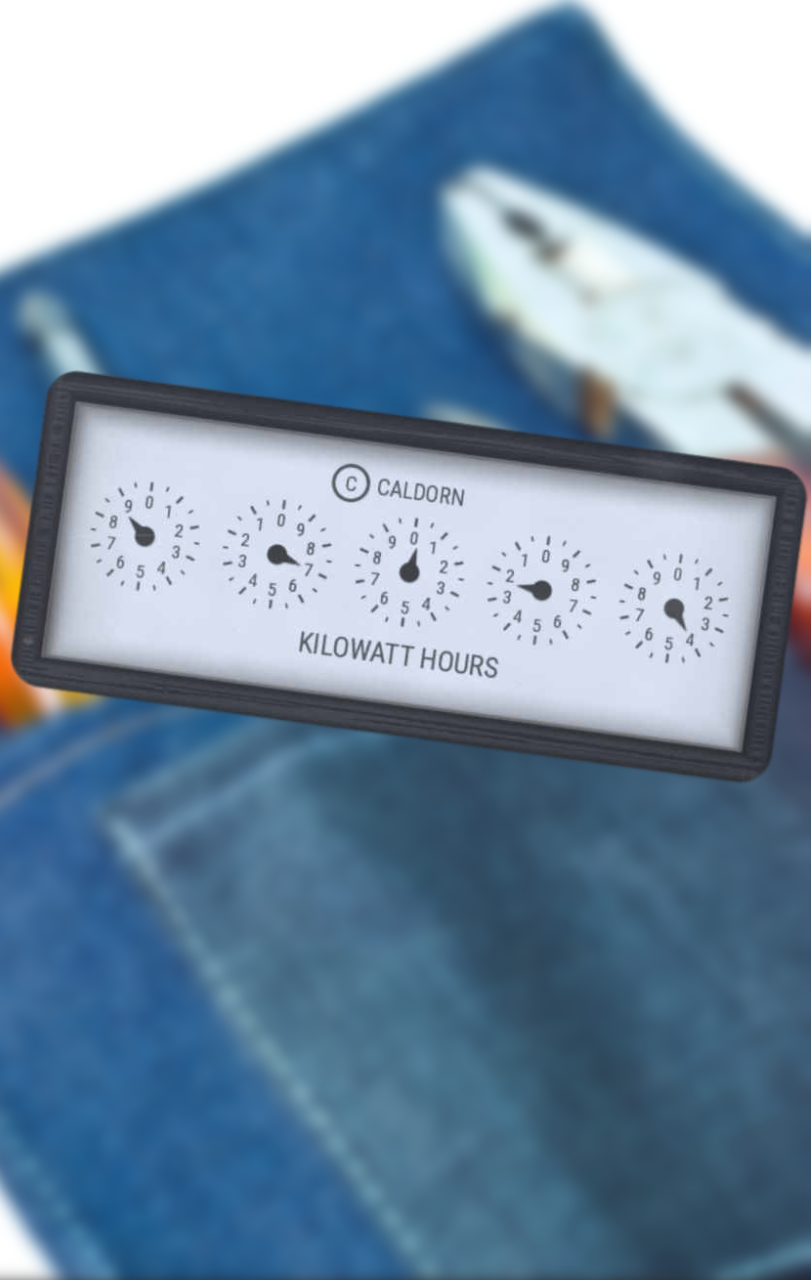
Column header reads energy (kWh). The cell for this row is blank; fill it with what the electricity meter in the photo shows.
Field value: 87024 kWh
